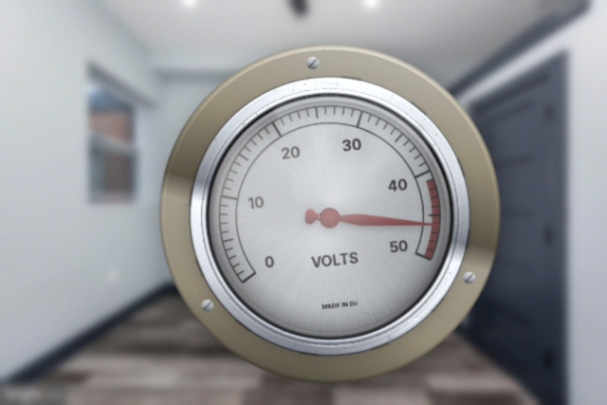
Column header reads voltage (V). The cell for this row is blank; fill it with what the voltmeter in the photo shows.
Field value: 46 V
